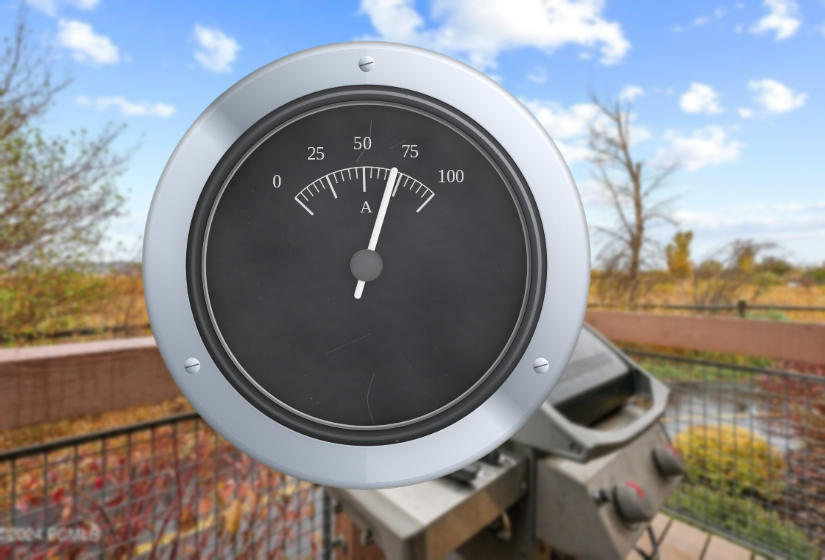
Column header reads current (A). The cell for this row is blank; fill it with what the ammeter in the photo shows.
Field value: 70 A
